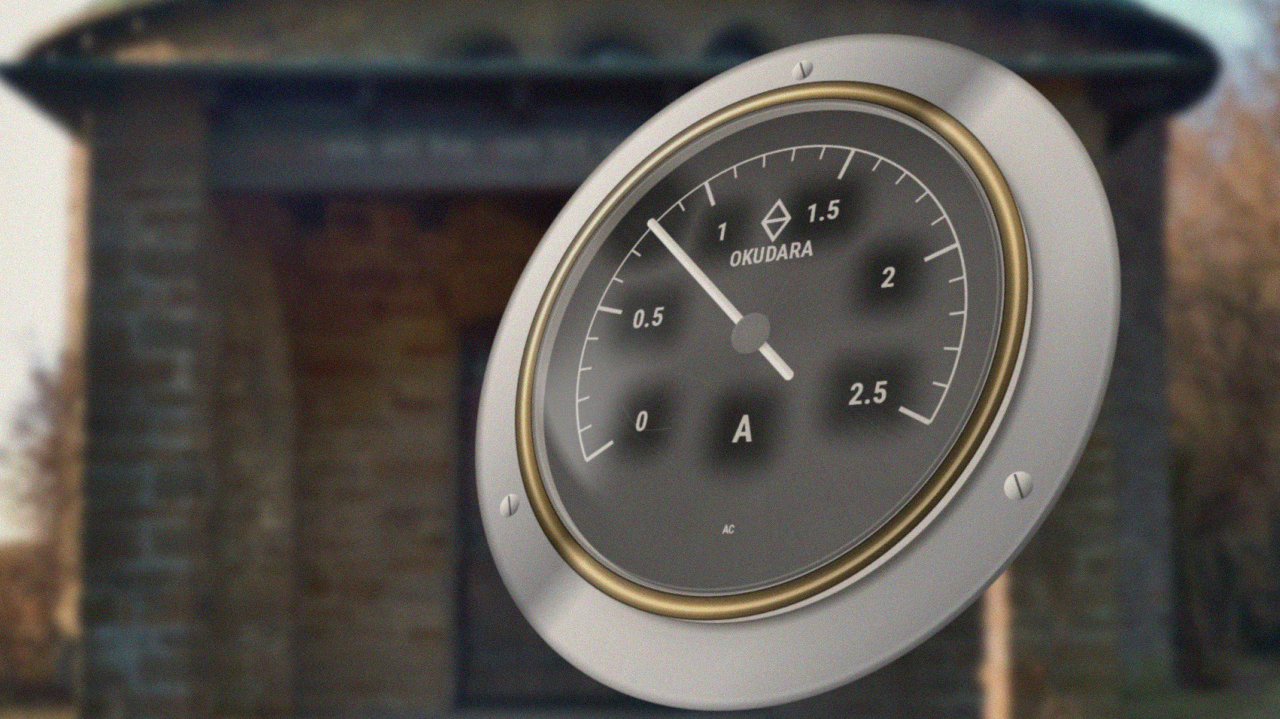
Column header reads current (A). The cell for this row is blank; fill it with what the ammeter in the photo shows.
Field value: 0.8 A
